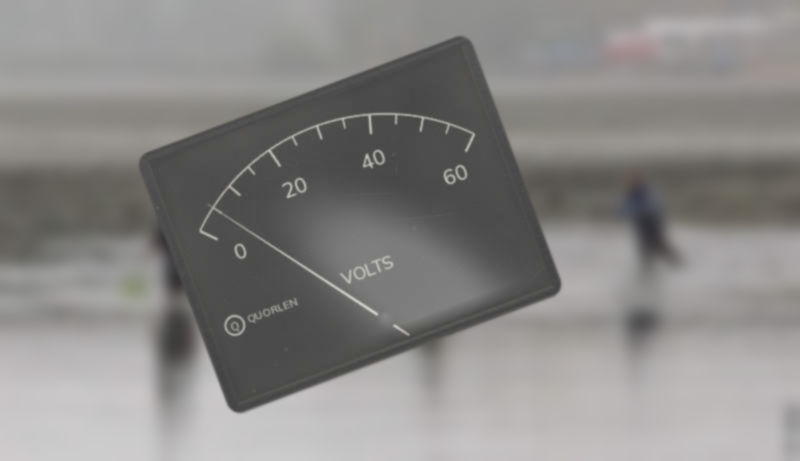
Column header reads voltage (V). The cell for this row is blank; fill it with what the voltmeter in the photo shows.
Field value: 5 V
